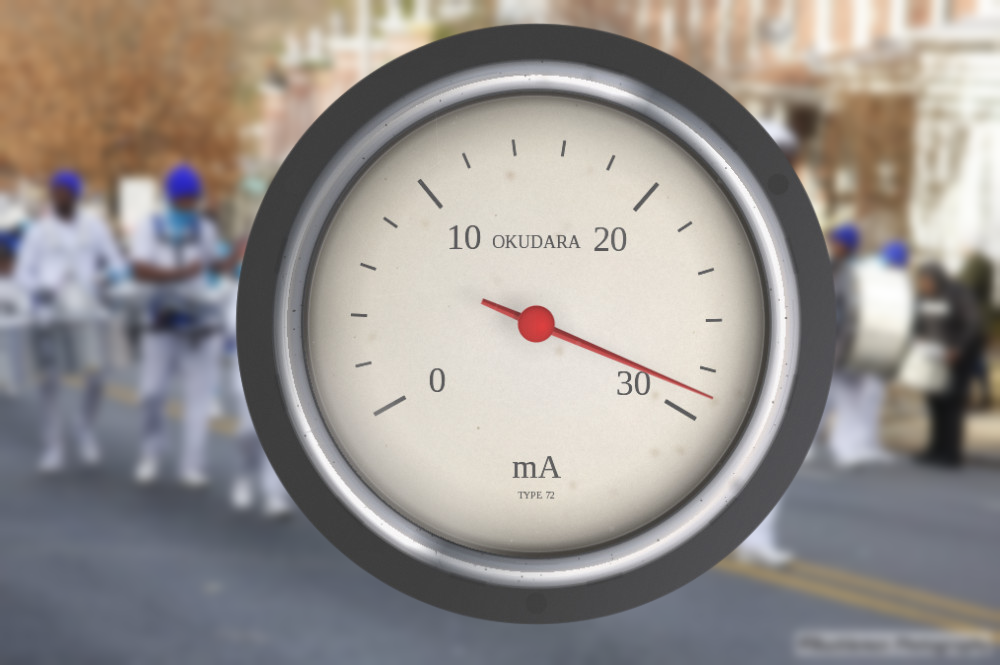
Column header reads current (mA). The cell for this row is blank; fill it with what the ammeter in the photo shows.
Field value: 29 mA
